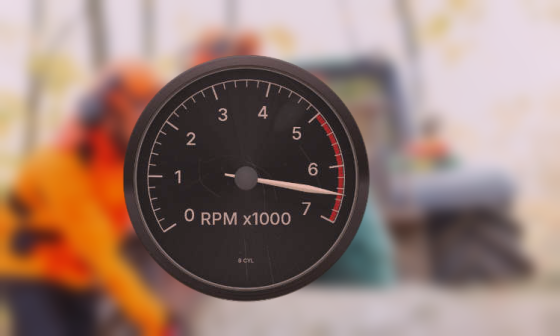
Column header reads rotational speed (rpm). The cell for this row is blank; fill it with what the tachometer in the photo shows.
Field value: 6500 rpm
